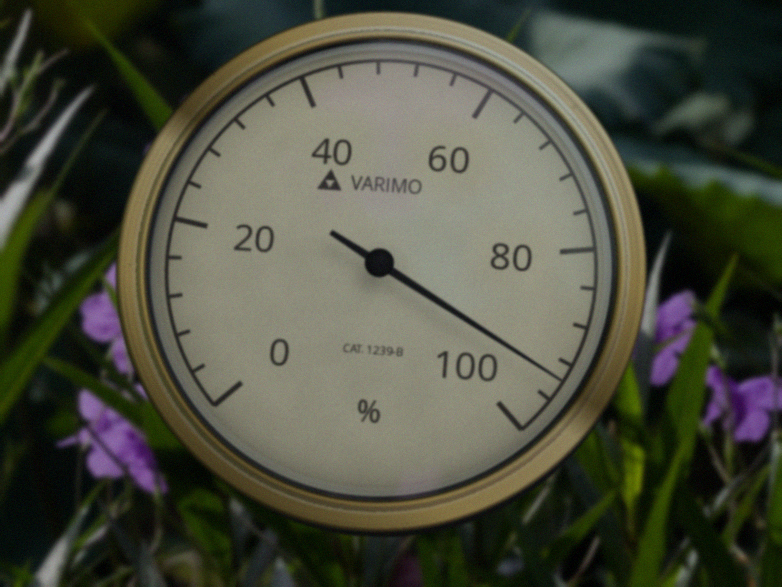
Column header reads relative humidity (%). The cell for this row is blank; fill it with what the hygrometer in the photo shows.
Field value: 94 %
